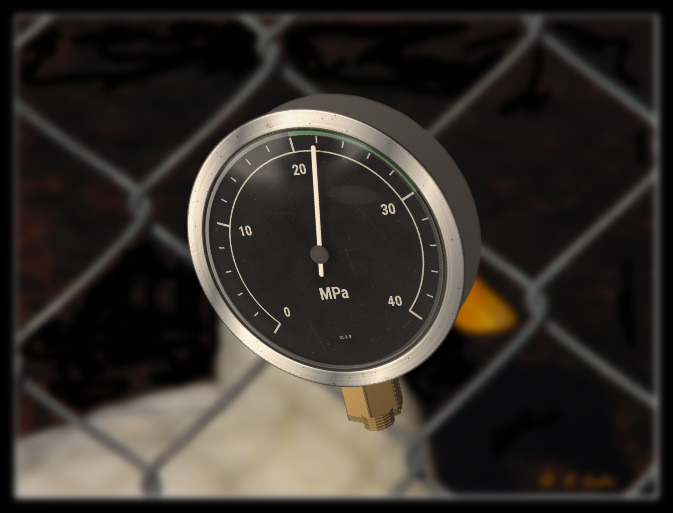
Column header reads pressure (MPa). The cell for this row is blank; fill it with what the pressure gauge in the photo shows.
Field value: 22 MPa
